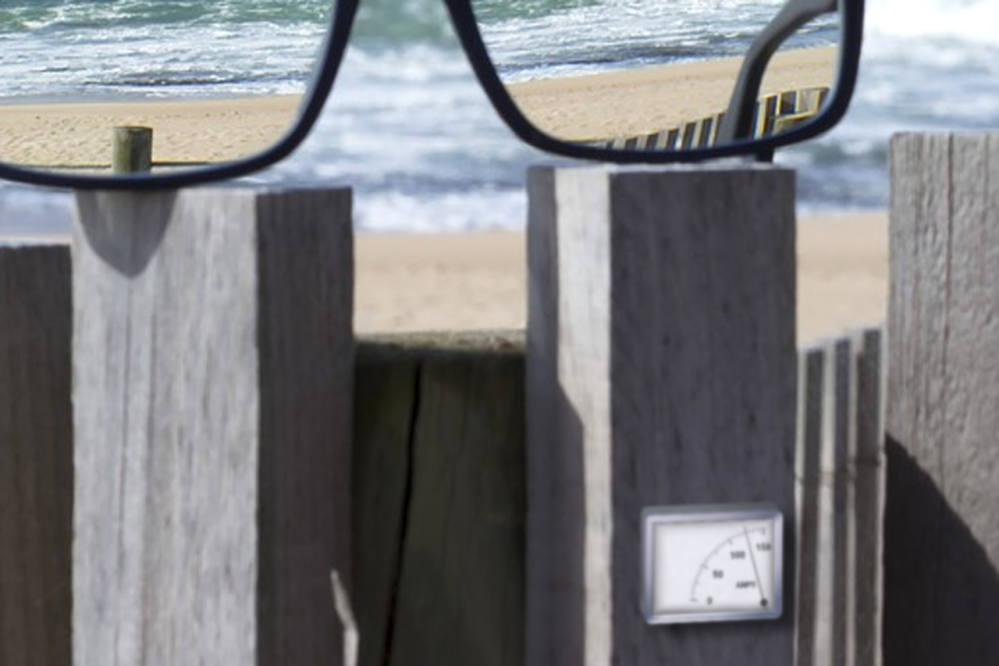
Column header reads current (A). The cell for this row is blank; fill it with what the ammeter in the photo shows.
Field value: 125 A
